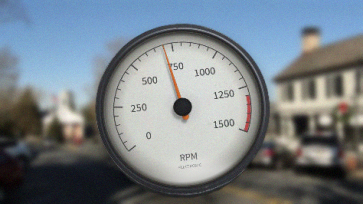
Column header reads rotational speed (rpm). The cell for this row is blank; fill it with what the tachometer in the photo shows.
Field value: 700 rpm
